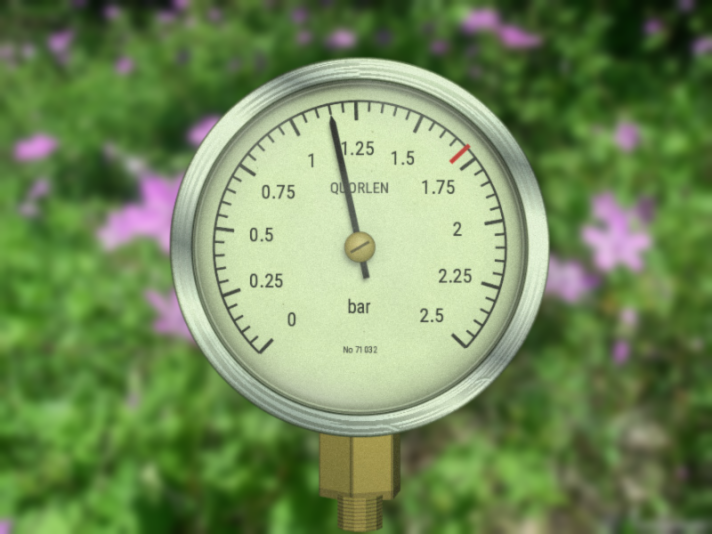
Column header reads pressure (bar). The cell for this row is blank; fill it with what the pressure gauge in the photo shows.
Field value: 1.15 bar
